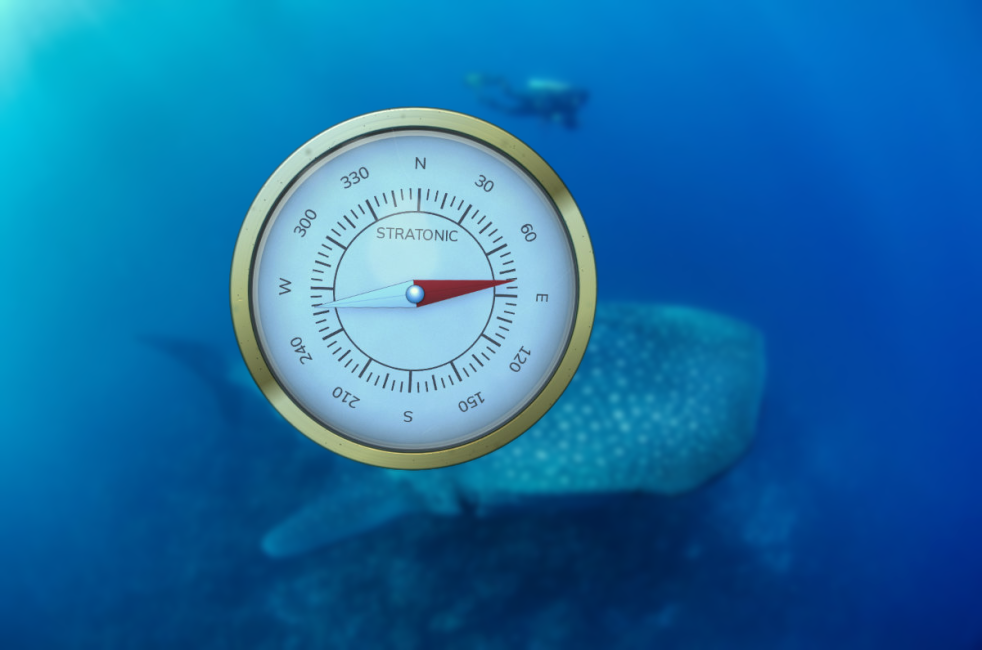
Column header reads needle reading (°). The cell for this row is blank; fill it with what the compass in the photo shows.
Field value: 80 °
